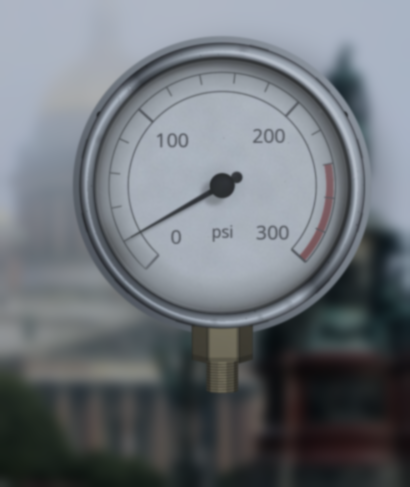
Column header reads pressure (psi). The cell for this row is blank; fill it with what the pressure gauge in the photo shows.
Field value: 20 psi
